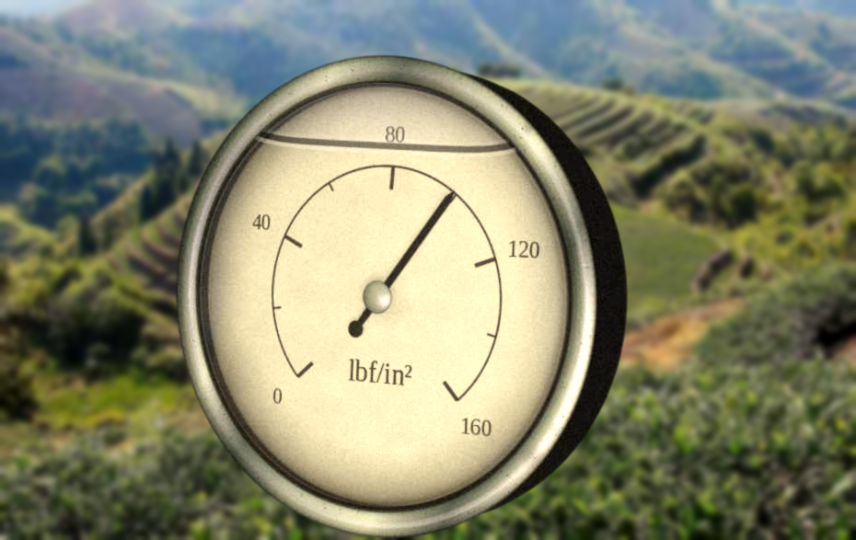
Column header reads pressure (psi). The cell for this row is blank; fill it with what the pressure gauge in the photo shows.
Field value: 100 psi
